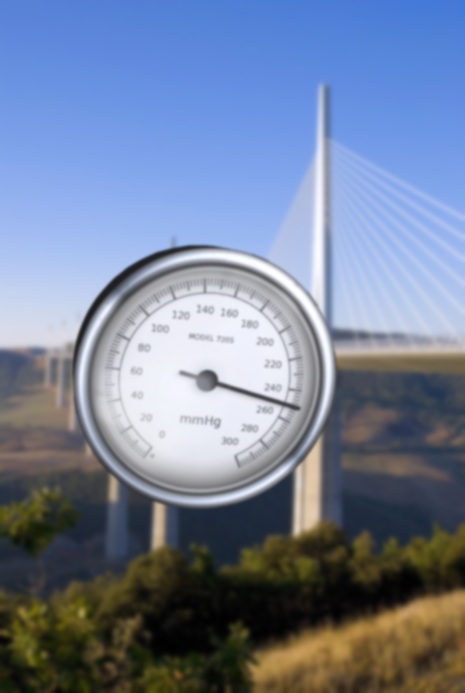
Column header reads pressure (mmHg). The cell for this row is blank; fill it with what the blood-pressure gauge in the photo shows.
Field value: 250 mmHg
